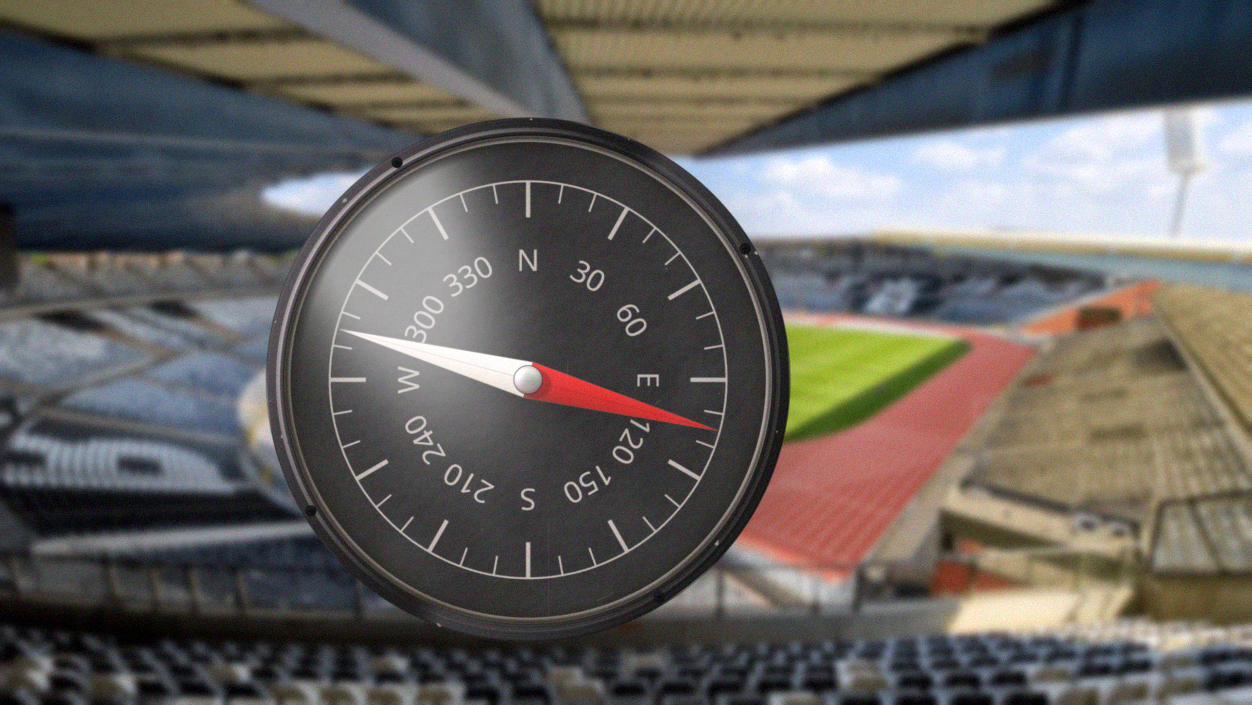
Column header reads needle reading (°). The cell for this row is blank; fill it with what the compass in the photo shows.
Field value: 105 °
